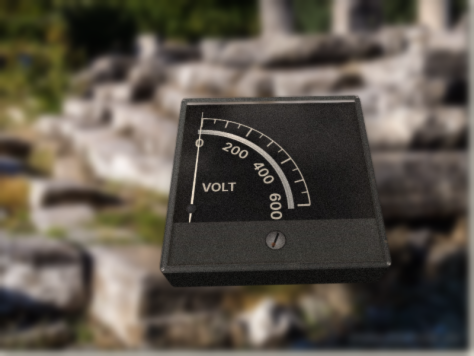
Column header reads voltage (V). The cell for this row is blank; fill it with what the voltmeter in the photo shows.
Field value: 0 V
